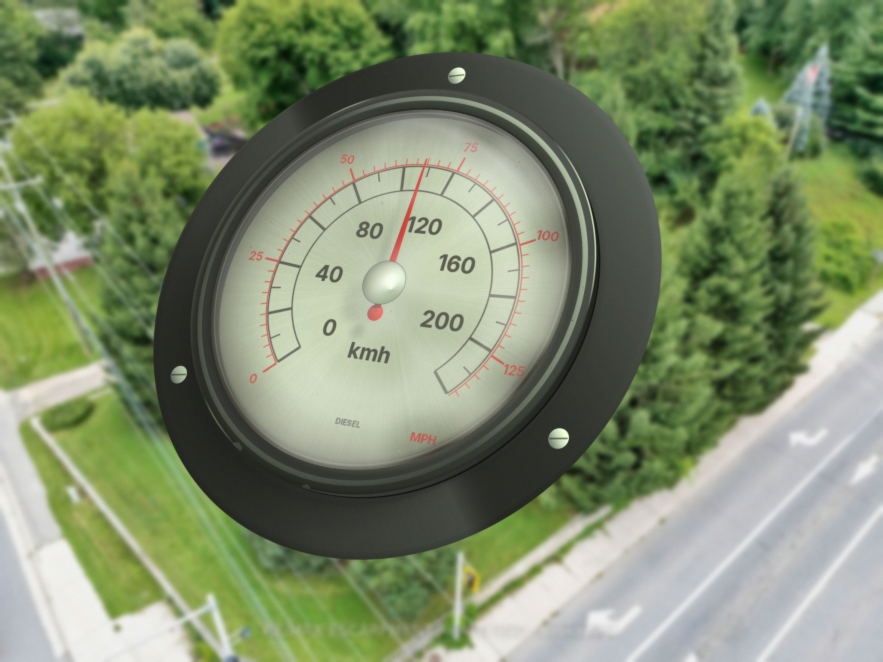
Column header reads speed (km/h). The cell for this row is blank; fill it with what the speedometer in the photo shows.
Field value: 110 km/h
